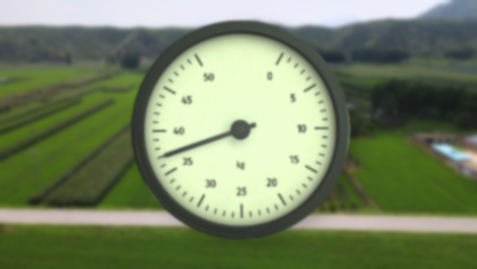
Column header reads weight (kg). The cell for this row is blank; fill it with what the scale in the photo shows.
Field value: 37 kg
